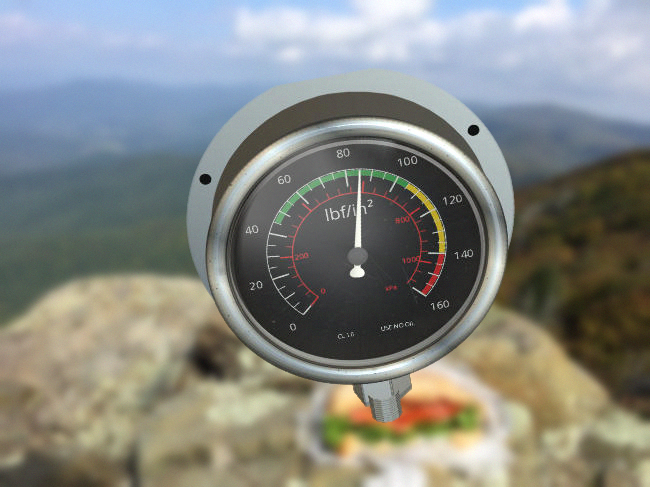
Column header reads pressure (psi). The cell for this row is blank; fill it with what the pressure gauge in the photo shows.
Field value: 85 psi
